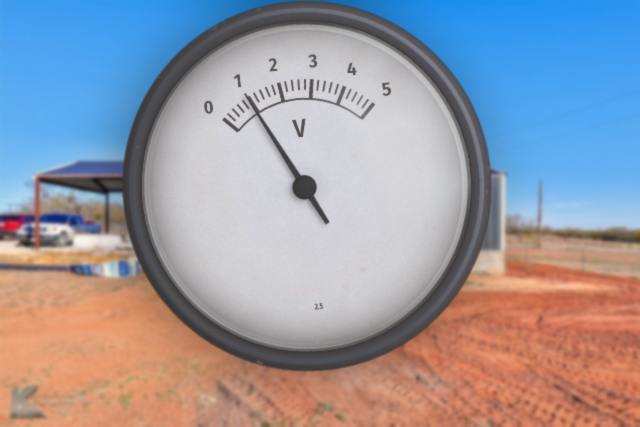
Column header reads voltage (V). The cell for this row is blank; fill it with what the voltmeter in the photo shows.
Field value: 1 V
